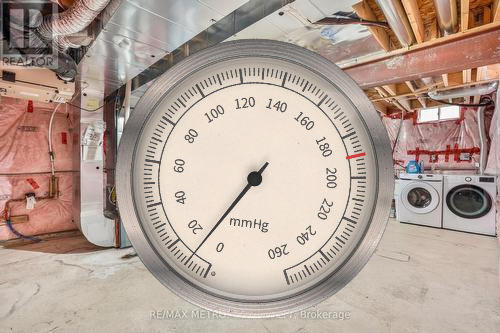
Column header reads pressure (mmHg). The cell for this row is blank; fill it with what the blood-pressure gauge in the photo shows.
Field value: 10 mmHg
